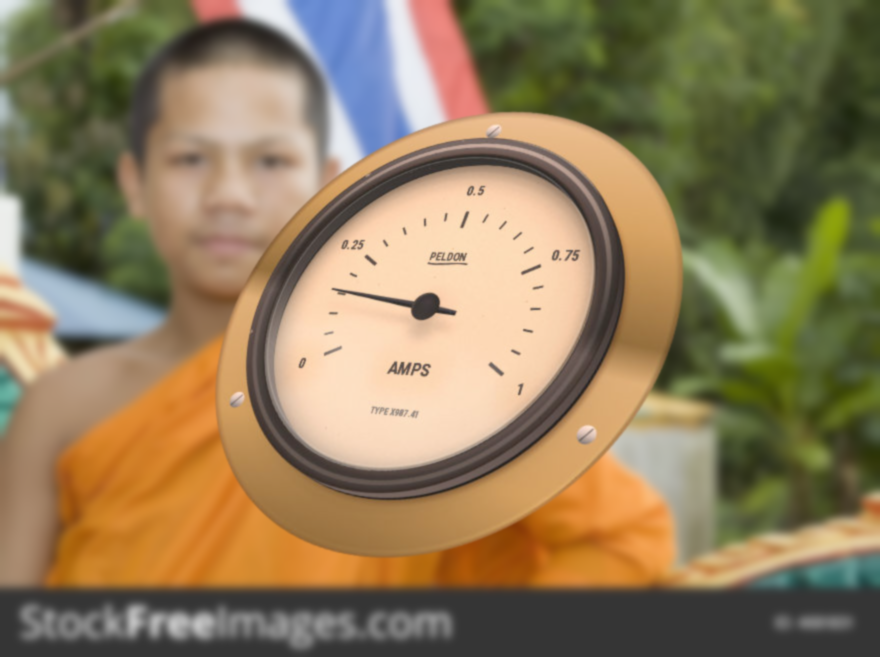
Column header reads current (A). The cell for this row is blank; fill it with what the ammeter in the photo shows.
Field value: 0.15 A
